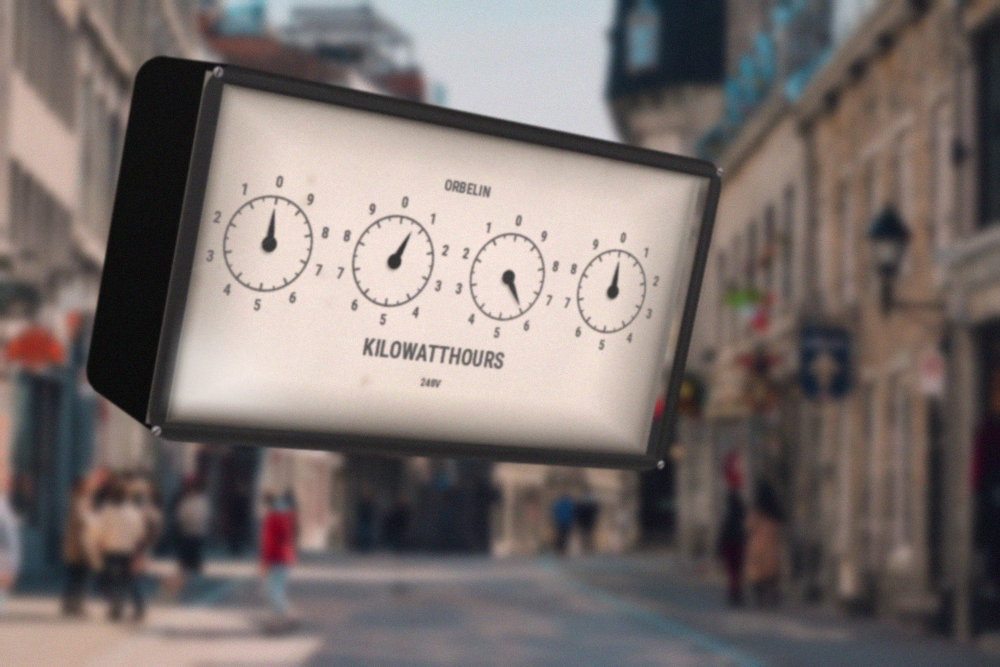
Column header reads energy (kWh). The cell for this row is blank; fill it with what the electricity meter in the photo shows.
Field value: 60 kWh
